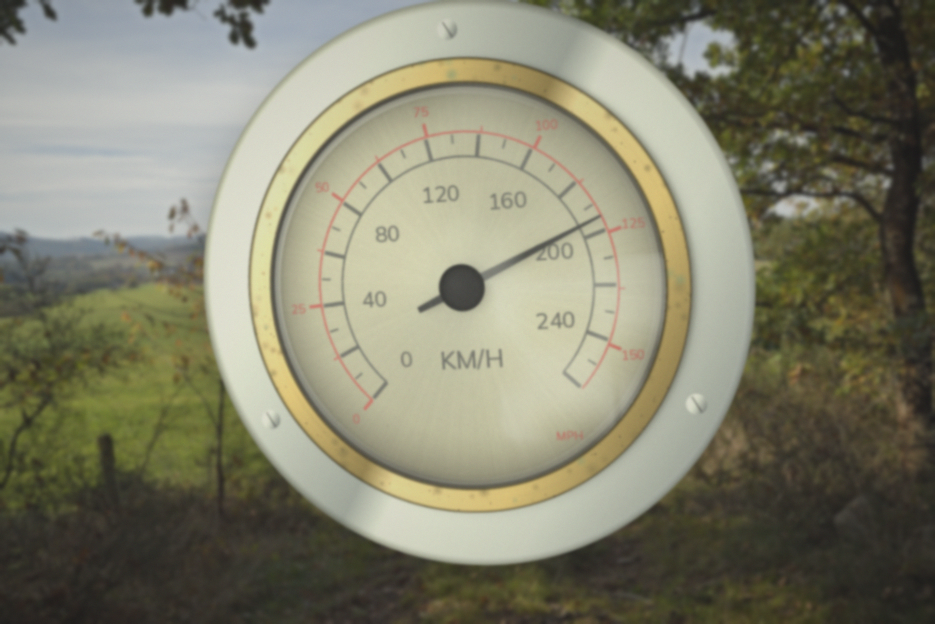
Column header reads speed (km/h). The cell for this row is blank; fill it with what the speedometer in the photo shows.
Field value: 195 km/h
